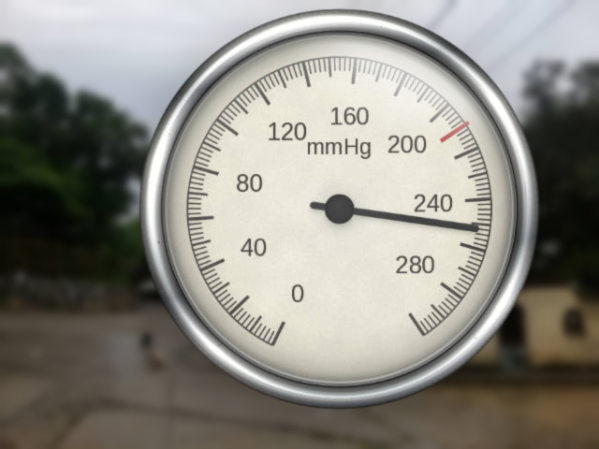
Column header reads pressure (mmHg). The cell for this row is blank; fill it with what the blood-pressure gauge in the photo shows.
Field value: 252 mmHg
